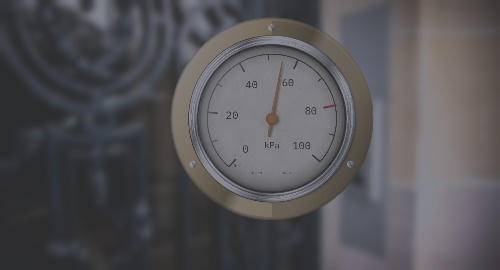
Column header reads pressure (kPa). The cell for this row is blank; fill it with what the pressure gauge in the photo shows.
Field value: 55 kPa
